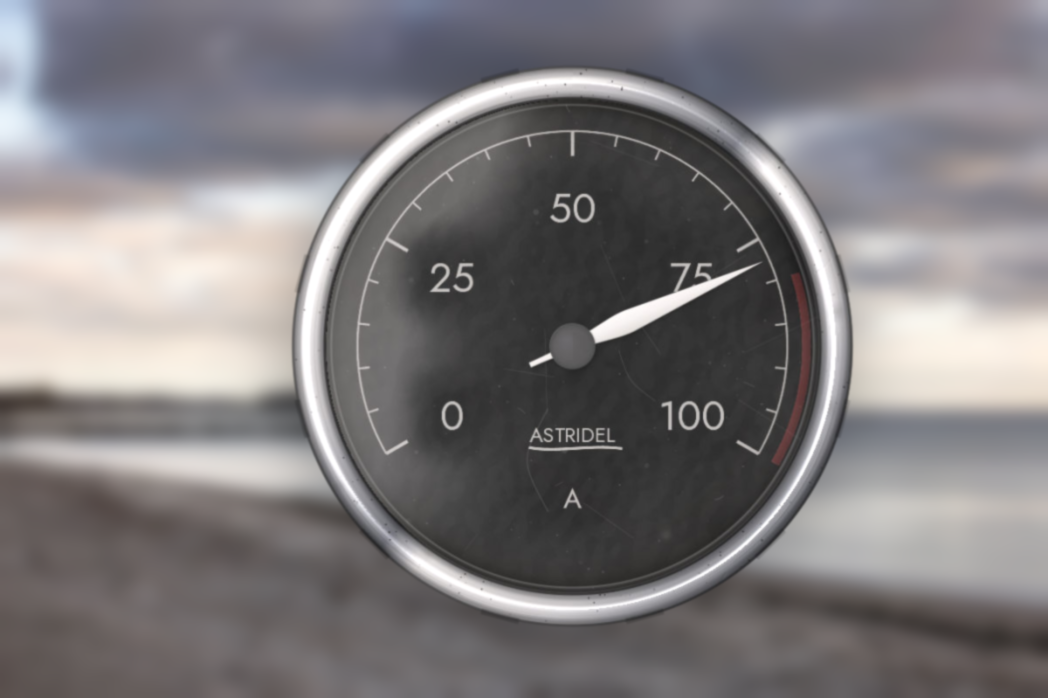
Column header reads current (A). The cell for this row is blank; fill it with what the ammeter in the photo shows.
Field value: 77.5 A
